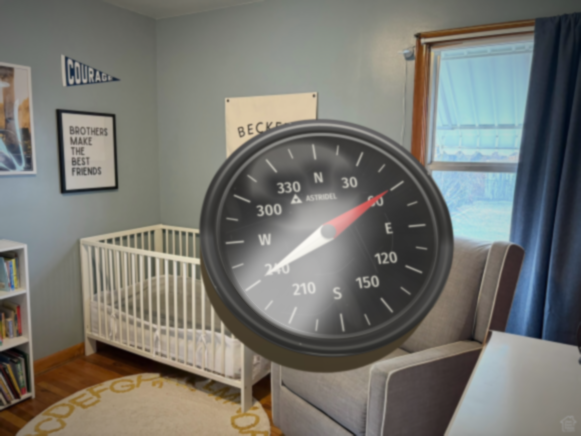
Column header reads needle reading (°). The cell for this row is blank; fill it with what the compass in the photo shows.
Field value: 60 °
